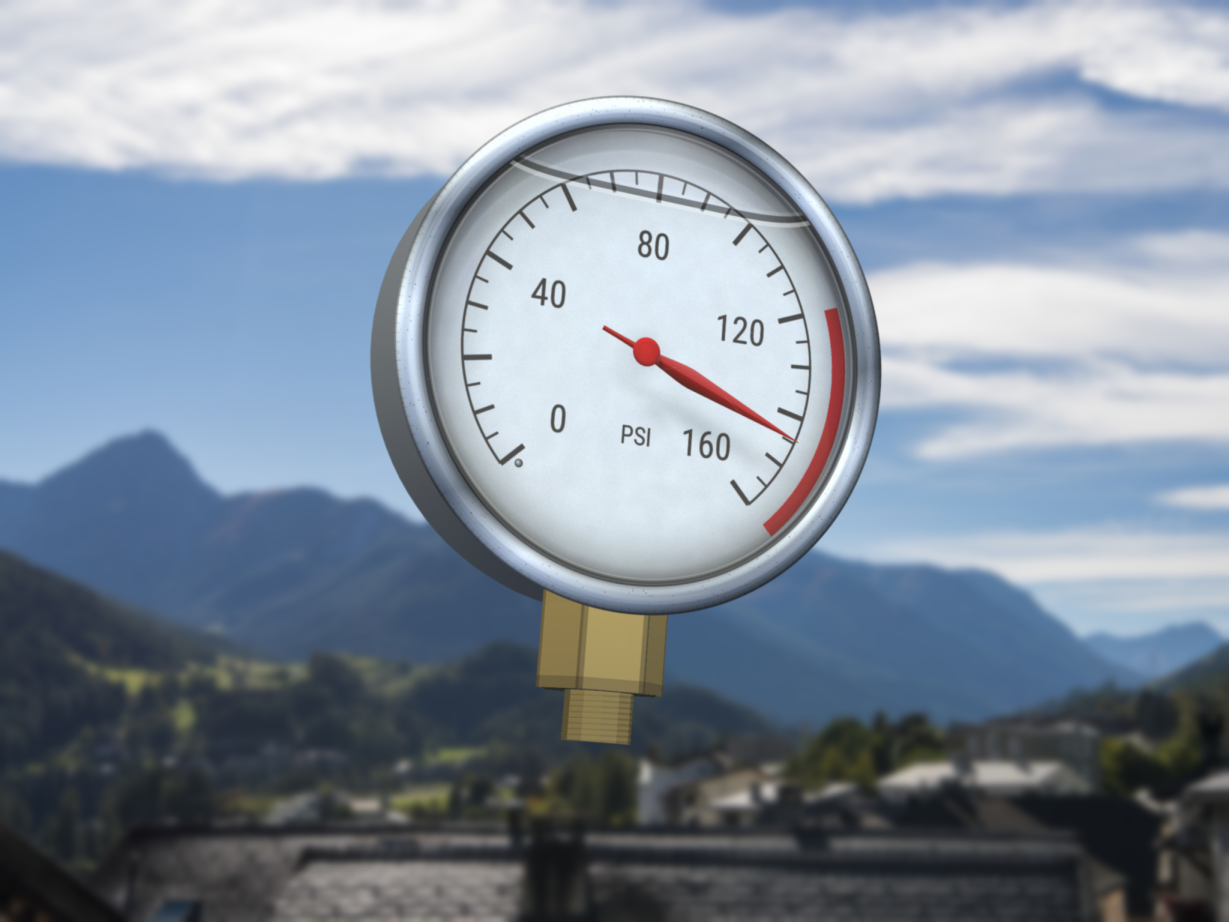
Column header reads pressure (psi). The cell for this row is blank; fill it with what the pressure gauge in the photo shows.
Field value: 145 psi
